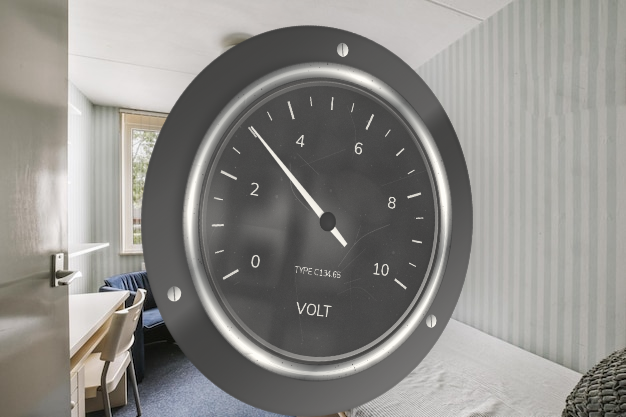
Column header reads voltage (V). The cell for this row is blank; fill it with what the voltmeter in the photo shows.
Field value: 3 V
